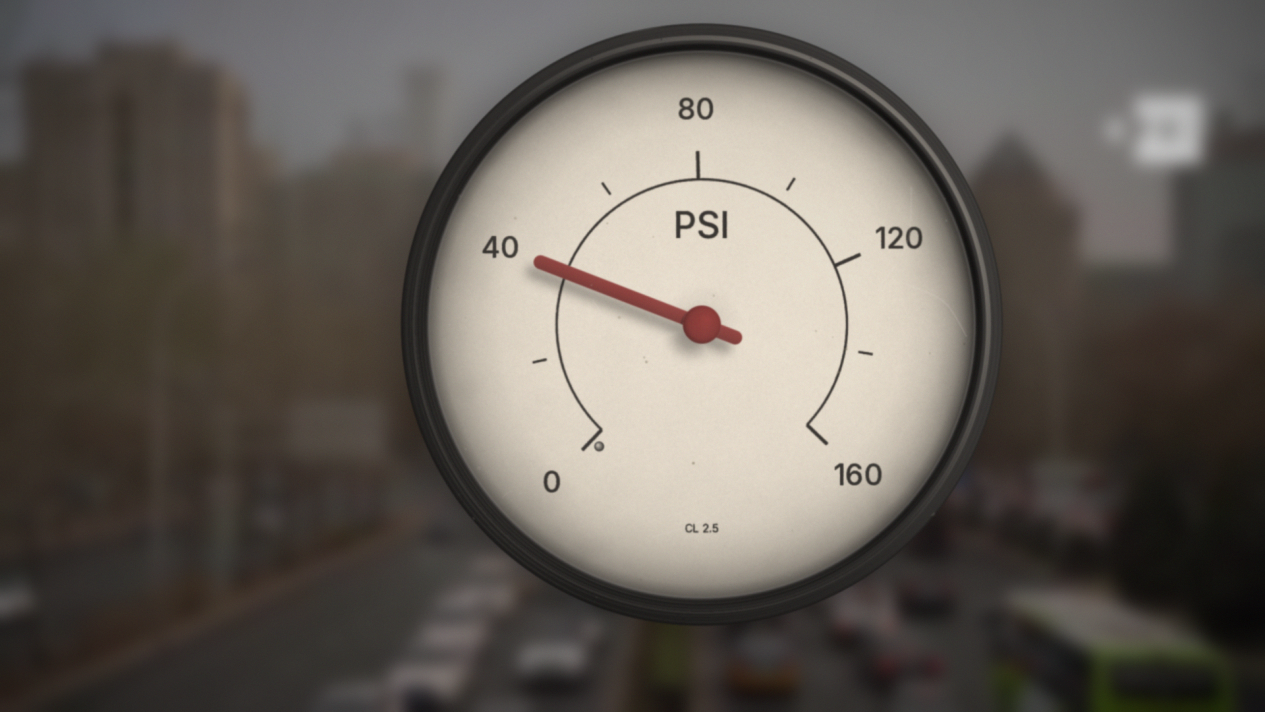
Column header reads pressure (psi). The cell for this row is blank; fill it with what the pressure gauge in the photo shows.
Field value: 40 psi
